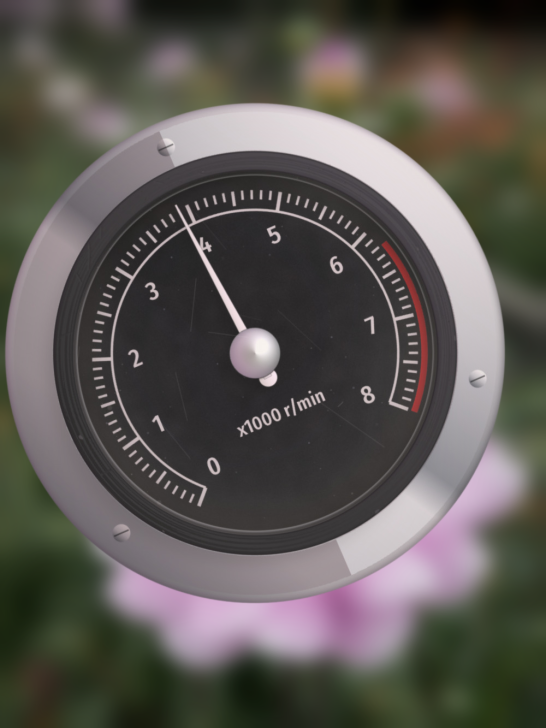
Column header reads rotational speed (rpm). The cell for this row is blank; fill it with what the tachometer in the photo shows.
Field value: 3900 rpm
